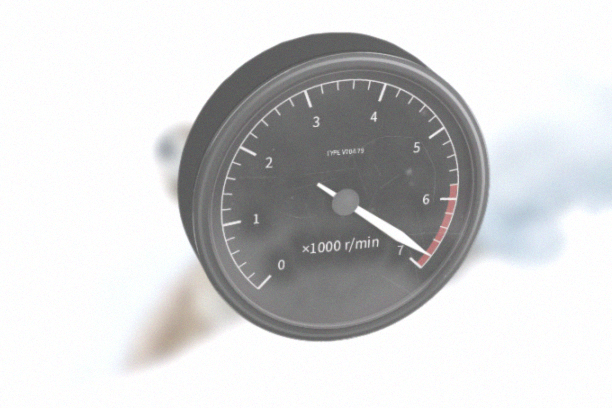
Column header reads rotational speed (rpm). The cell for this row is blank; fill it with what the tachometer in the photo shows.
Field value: 6800 rpm
